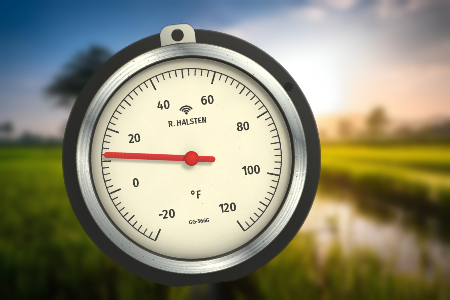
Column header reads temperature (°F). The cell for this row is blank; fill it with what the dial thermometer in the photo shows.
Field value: 12 °F
